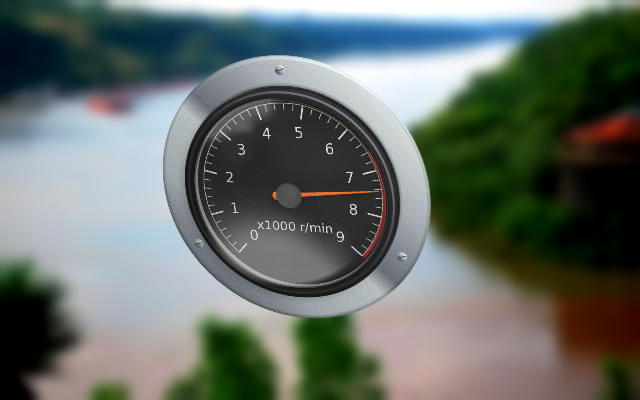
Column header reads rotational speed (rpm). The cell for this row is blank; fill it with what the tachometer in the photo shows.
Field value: 7400 rpm
